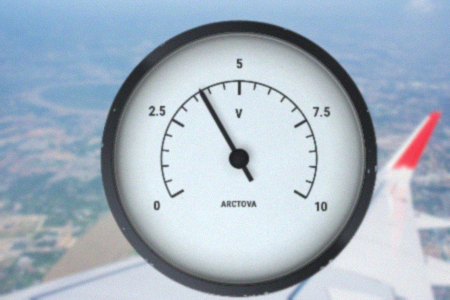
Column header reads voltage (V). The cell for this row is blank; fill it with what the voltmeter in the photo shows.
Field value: 3.75 V
